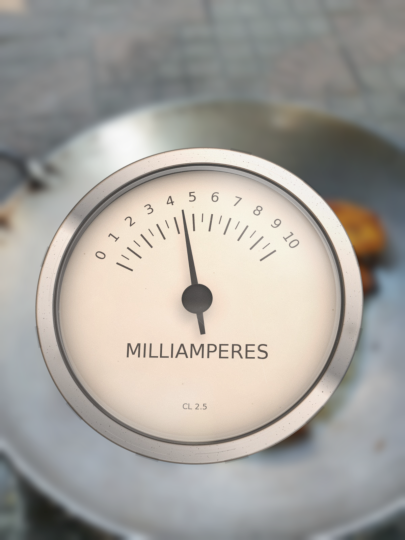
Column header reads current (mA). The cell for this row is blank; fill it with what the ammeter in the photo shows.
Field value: 4.5 mA
